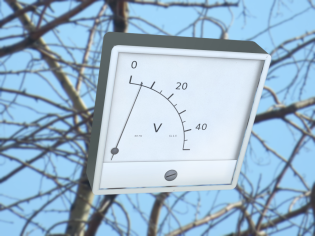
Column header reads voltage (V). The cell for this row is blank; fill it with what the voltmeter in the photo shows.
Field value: 5 V
